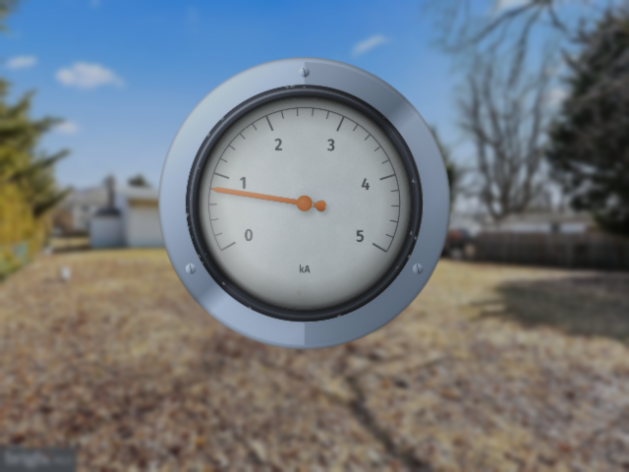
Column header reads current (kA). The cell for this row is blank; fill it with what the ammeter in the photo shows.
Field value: 0.8 kA
